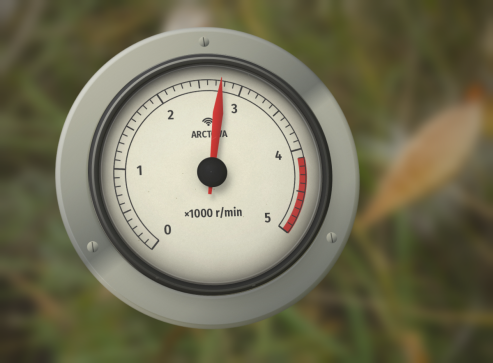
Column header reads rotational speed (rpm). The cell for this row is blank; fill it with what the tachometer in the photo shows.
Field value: 2750 rpm
